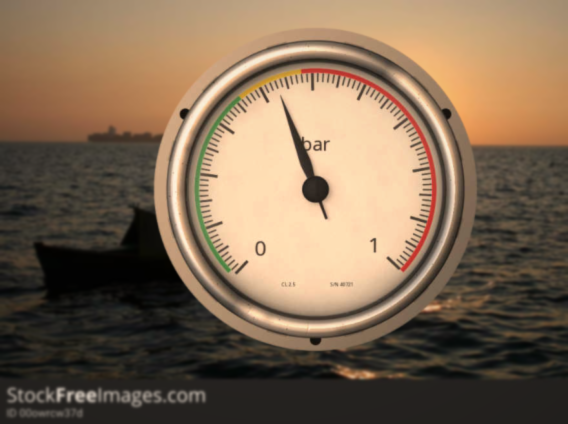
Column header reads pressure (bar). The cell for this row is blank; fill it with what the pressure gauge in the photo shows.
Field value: 0.43 bar
